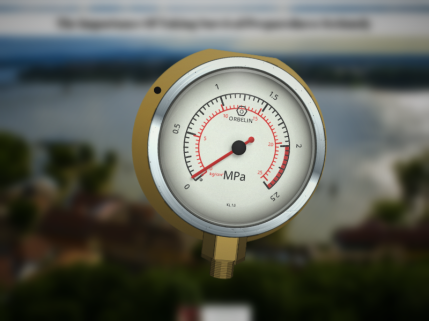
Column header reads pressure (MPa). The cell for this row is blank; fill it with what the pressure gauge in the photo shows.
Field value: 0.05 MPa
